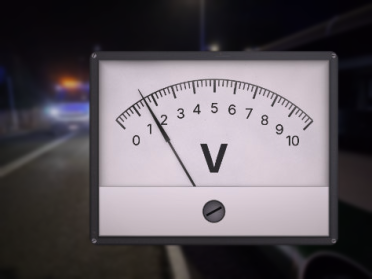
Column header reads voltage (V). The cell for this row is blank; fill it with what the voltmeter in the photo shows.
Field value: 1.6 V
